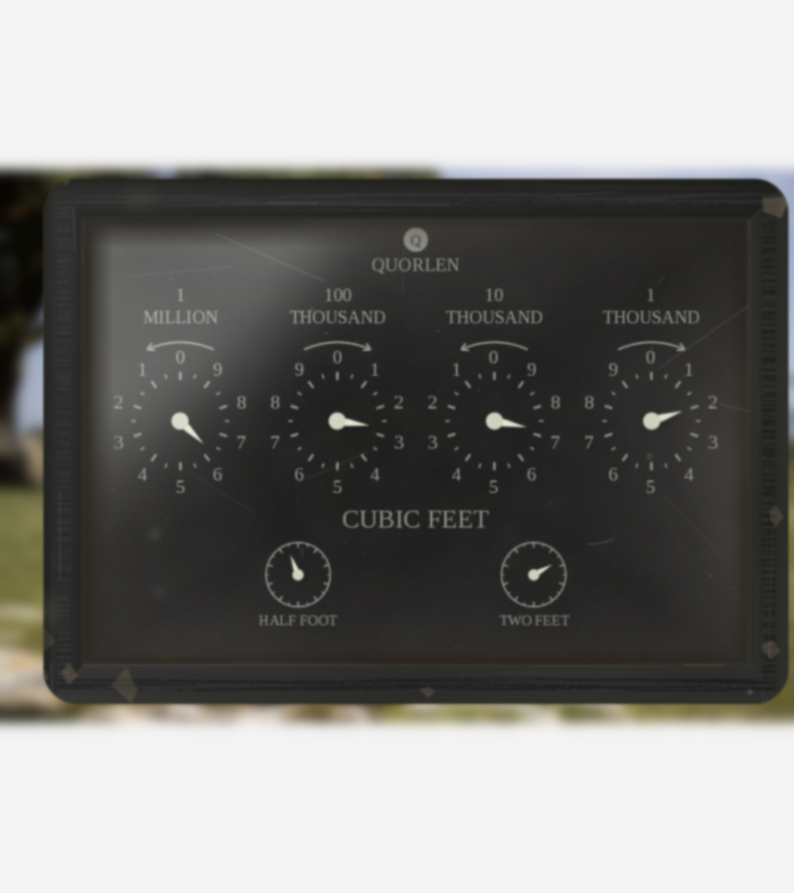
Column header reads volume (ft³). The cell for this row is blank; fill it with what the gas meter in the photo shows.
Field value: 627200 ft³
